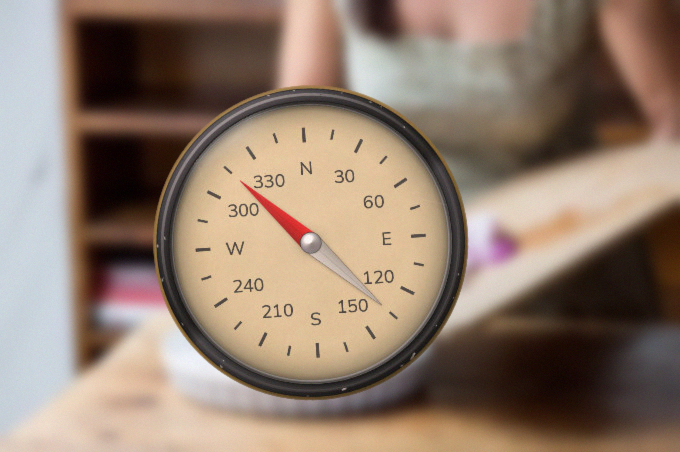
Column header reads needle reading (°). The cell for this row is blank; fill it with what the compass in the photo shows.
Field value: 315 °
